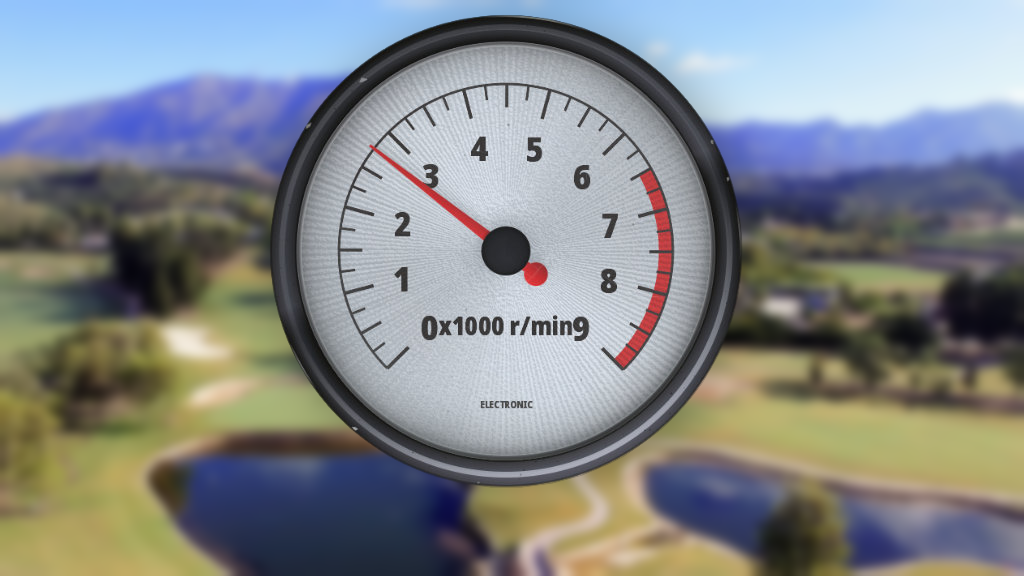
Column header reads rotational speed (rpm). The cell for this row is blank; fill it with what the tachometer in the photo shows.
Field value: 2750 rpm
